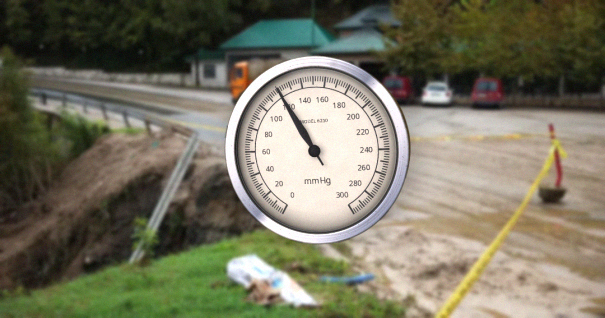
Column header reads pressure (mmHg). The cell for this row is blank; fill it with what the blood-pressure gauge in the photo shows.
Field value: 120 mmHg
